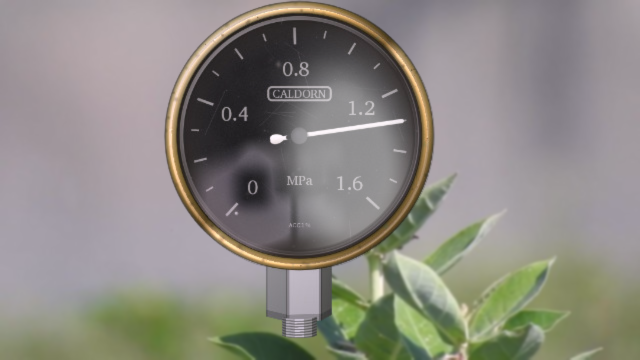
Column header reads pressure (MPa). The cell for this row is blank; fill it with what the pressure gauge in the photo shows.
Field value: 1.3 MPa
